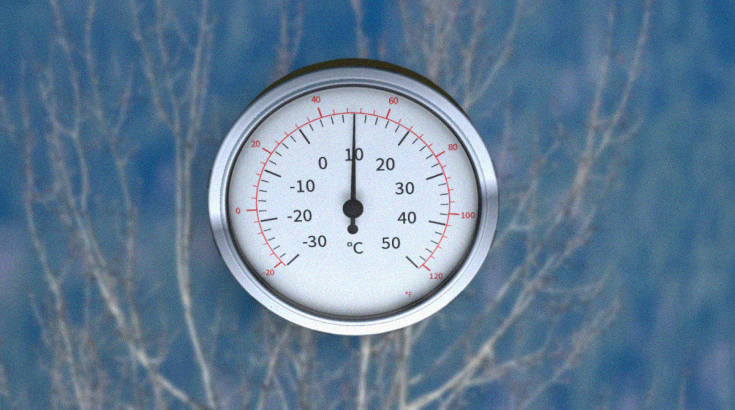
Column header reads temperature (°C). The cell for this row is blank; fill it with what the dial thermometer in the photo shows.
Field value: 10 °C
